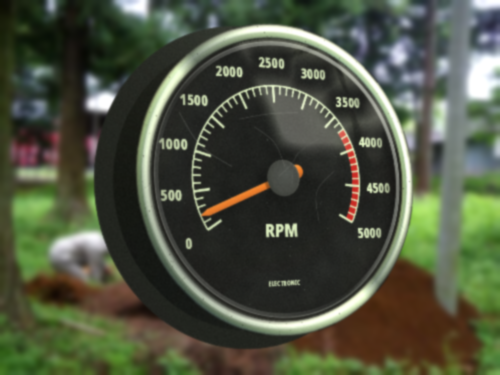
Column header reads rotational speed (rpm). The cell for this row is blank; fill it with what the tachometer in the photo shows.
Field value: 200 rpm
